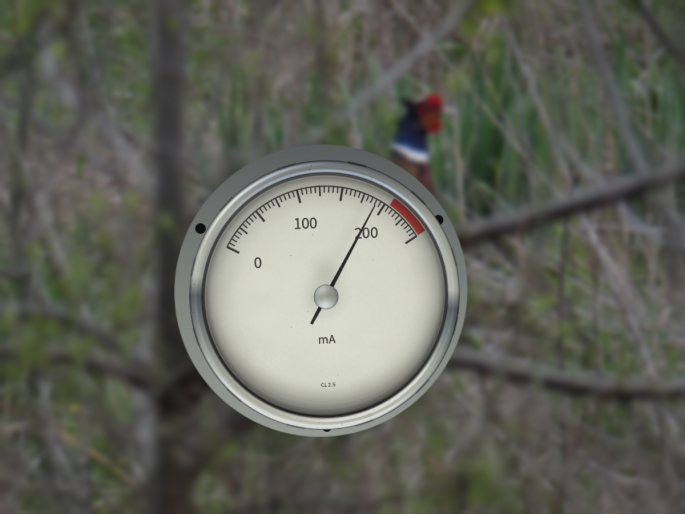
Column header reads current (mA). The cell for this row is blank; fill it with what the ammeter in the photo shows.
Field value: 190 mA
